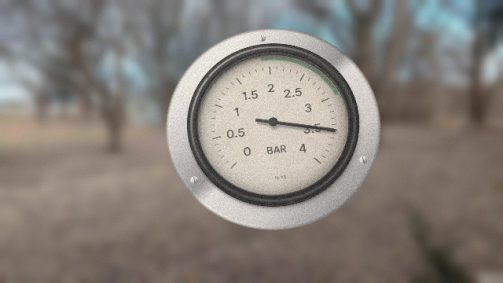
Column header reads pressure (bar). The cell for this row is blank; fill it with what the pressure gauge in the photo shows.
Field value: 3.5 bar
